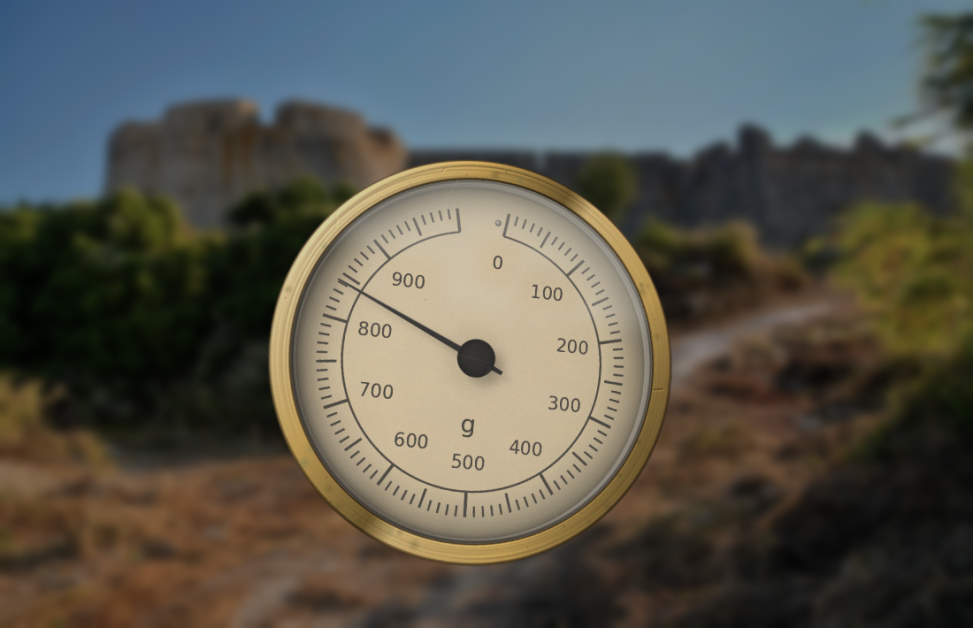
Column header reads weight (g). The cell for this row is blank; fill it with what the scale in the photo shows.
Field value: 840 g
